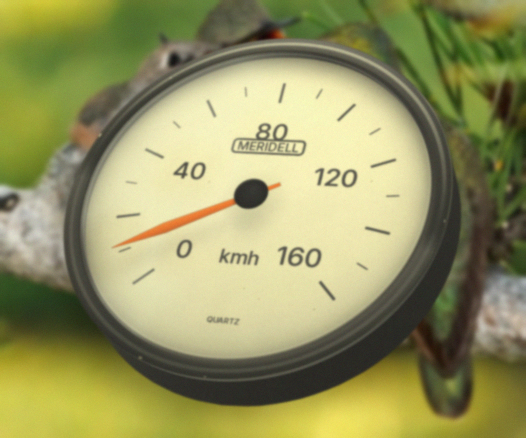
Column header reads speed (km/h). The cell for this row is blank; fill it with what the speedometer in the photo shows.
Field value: 10 km/h
